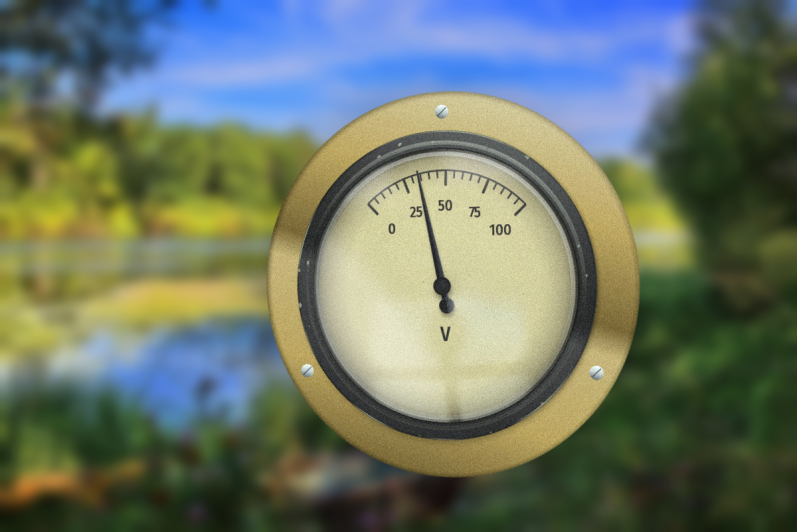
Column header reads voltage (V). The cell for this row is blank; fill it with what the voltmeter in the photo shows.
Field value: 35 V
